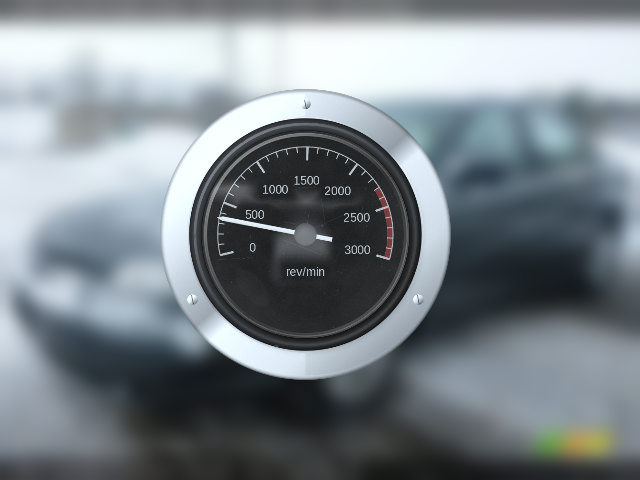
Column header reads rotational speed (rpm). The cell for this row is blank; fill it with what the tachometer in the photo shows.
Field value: 350 rpm
